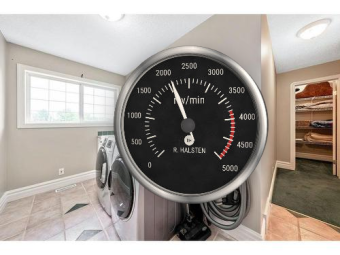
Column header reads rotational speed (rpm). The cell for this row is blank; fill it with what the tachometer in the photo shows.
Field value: 2100 rpm
